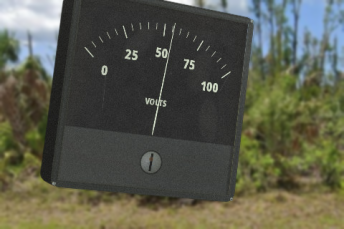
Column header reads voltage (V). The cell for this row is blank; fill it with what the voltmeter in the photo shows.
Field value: 55 V
